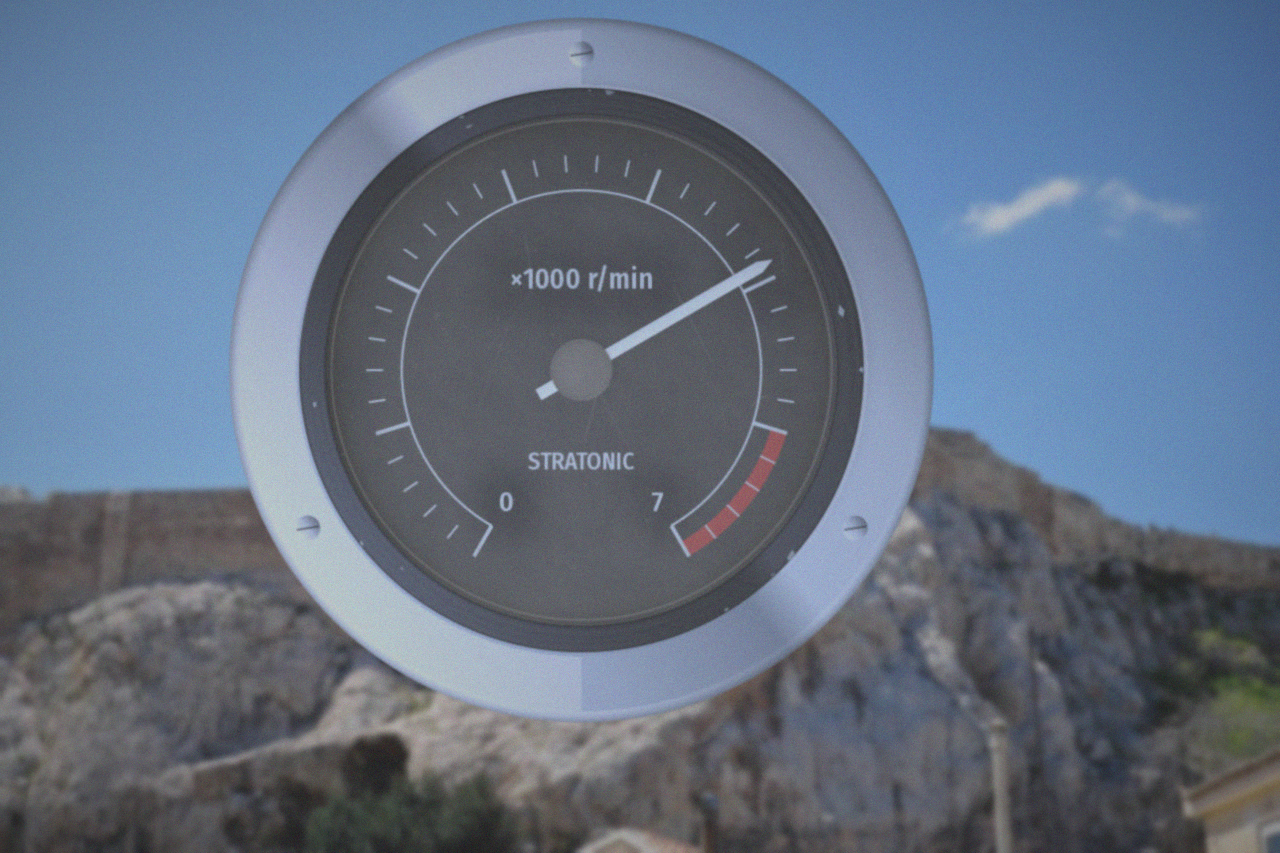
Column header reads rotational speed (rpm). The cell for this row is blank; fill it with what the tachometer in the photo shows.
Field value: 4900 rpm
